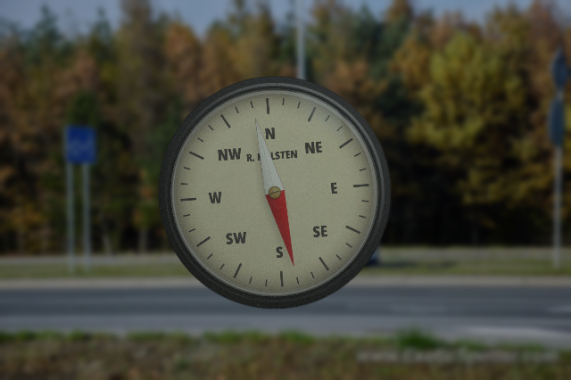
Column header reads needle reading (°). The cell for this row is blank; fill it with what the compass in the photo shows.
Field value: 170 °
